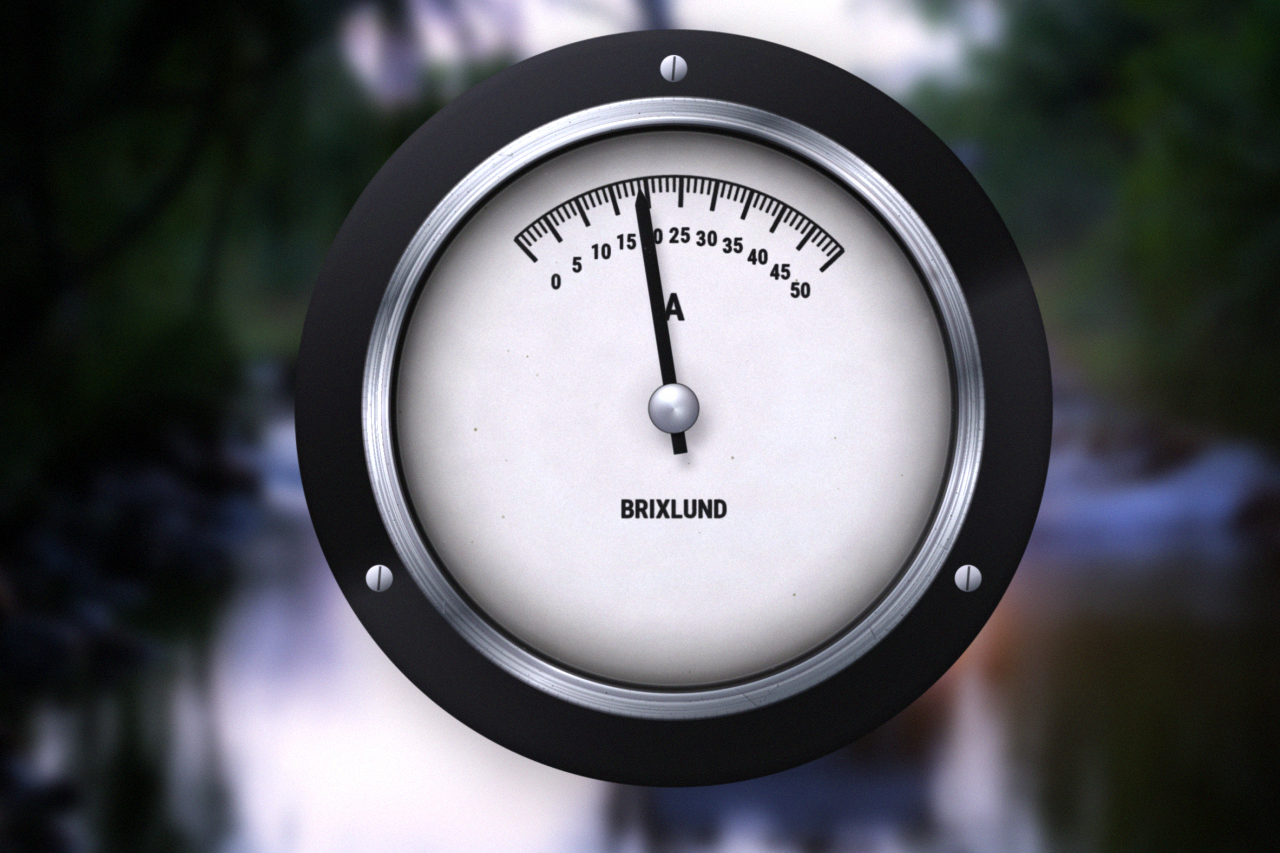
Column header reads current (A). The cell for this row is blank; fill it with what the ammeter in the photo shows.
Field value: 19 A
